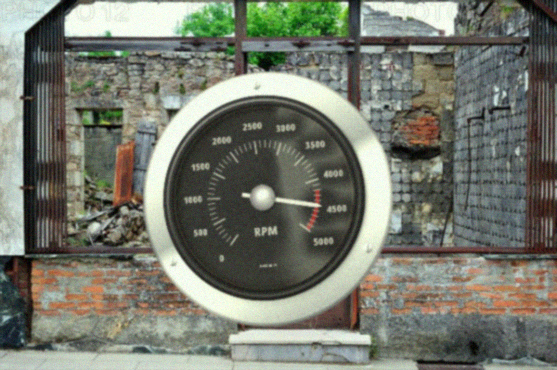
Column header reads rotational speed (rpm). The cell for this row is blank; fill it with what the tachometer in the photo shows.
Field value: 4500 rpm
